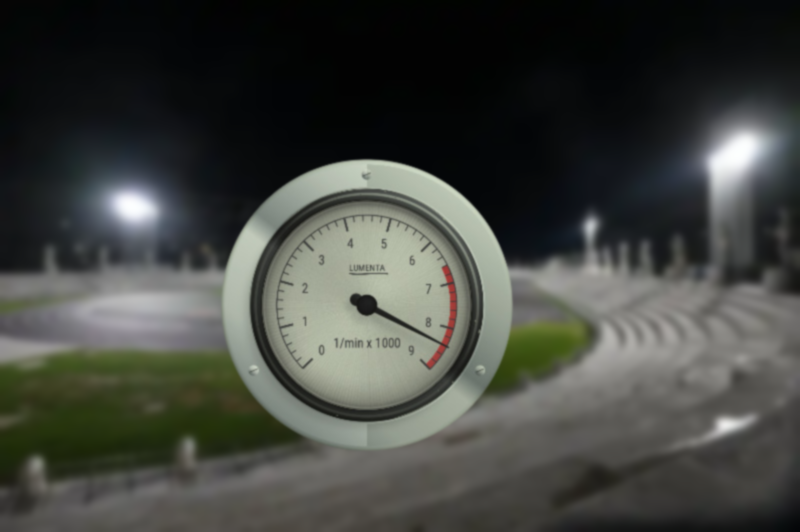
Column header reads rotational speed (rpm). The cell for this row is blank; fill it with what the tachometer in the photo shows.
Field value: 8400 rpm
